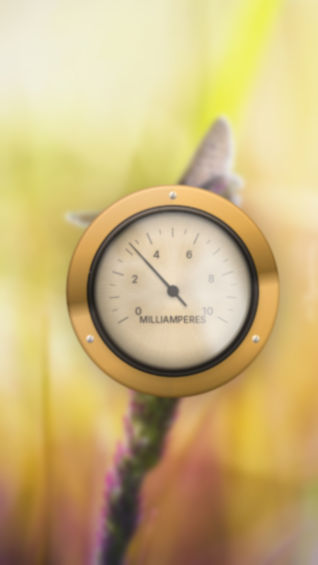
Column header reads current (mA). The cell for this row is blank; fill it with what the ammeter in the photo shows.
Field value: 3.25 mA
